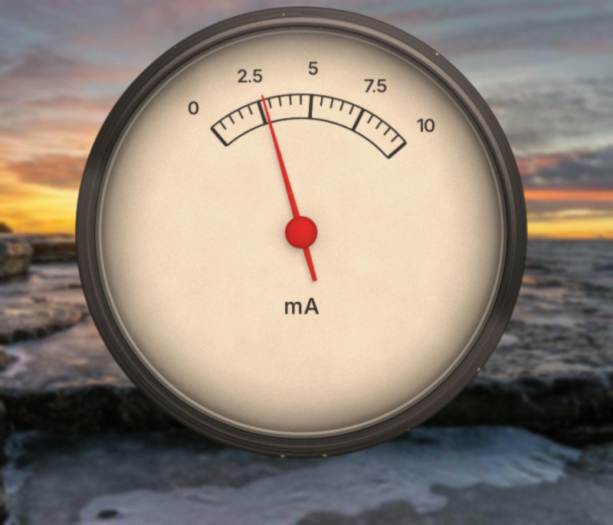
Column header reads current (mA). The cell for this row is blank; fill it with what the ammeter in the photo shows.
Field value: 2.75 mA
